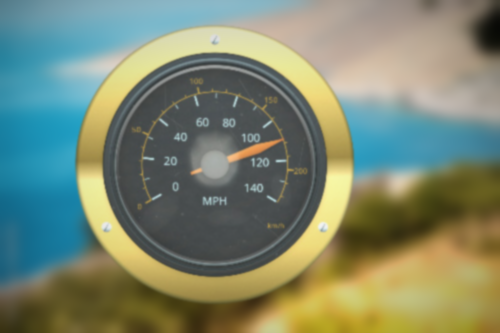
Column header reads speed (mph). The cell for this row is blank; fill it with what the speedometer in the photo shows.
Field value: 110 mph
